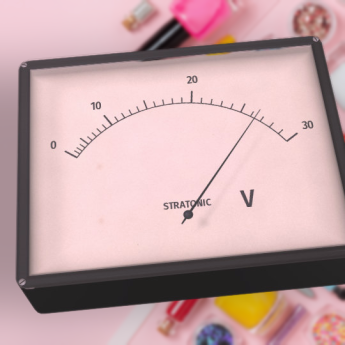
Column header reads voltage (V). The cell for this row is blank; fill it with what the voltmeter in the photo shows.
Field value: 26.5 V
